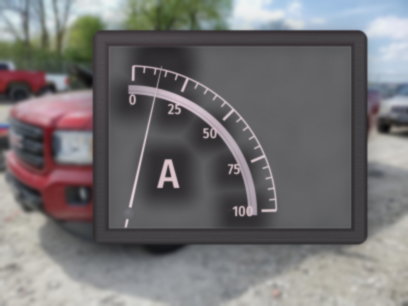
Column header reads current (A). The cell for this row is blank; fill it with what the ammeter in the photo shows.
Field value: 12.5 A
